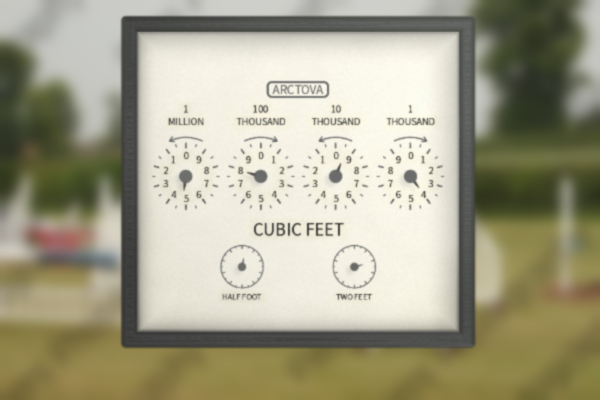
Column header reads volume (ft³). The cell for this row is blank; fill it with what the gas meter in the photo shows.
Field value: 479400 ft³
